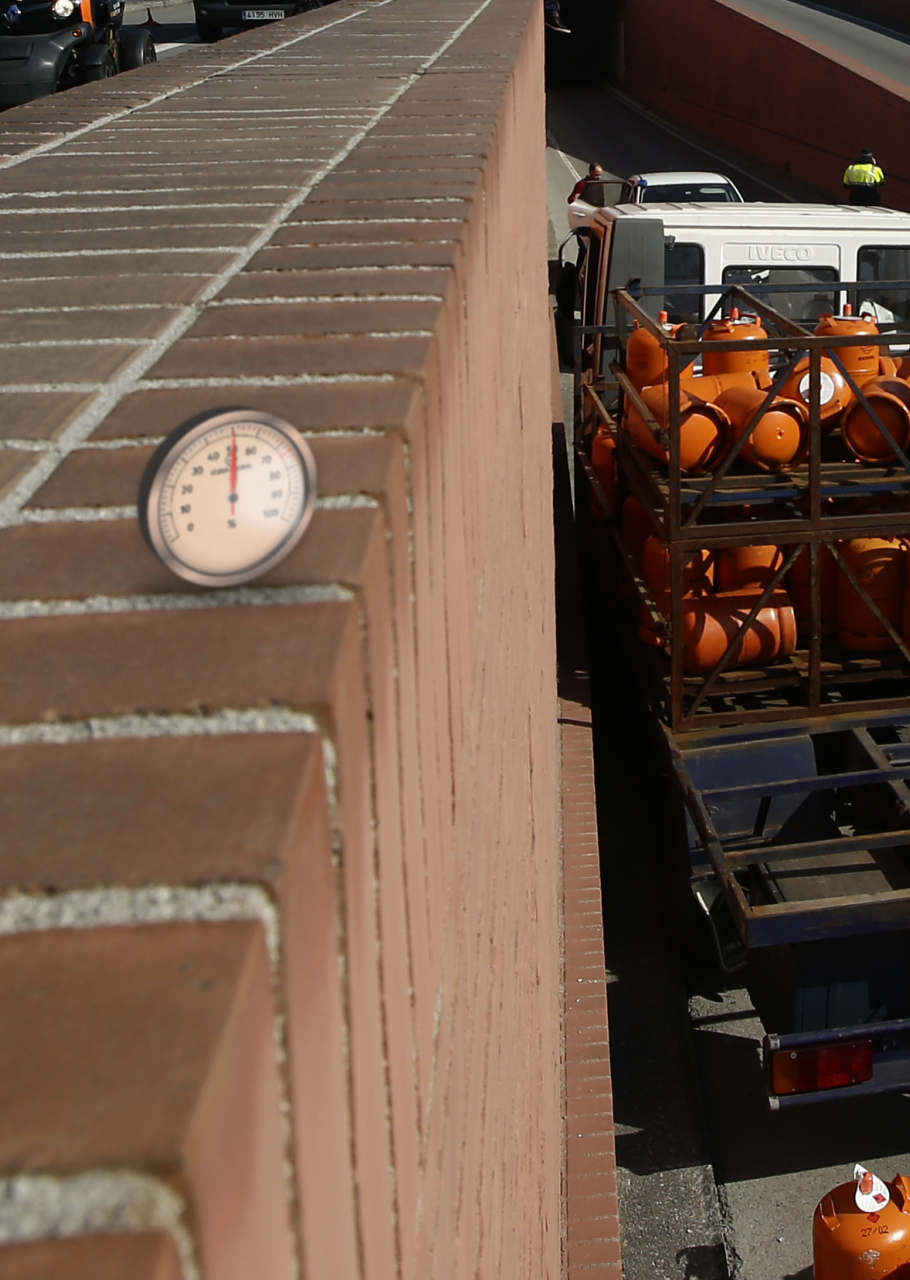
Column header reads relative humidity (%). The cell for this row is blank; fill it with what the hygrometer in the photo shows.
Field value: 50 %
